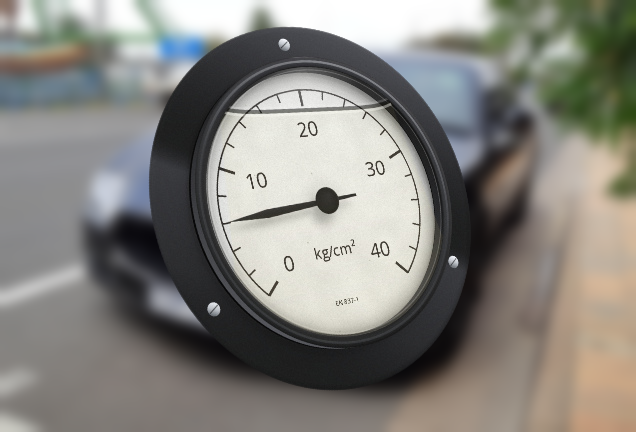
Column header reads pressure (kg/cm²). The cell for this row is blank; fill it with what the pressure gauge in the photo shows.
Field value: 6 kg/cm²
